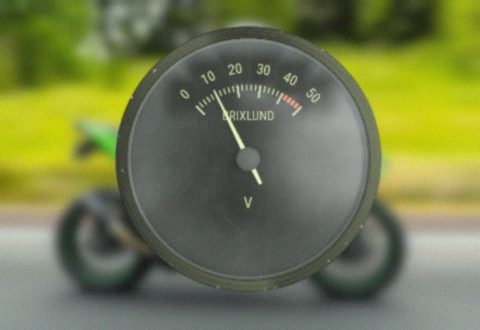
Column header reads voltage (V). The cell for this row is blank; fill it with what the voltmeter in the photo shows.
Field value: 10 V
